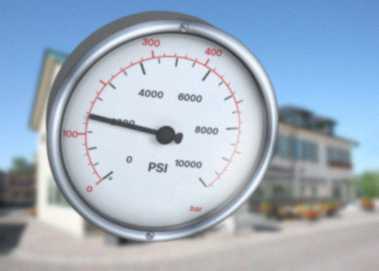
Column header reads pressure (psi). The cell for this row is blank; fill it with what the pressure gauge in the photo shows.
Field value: 2000 psi
